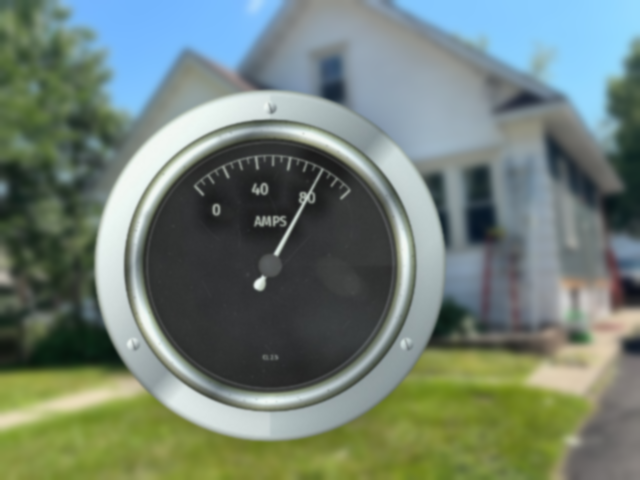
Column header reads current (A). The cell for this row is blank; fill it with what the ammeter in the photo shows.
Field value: 80 A
